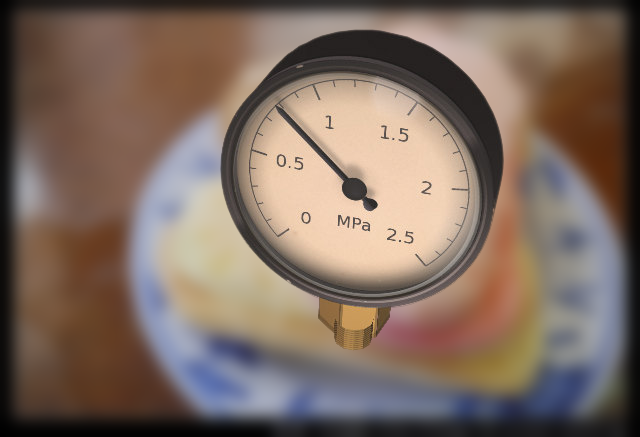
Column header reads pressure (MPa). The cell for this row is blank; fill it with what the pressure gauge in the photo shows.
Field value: 0.8 MPa
